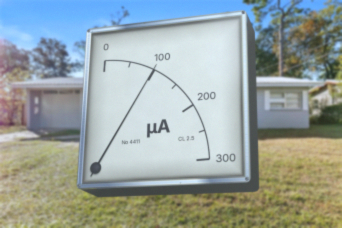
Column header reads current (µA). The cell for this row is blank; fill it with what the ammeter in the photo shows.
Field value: 100 µA
